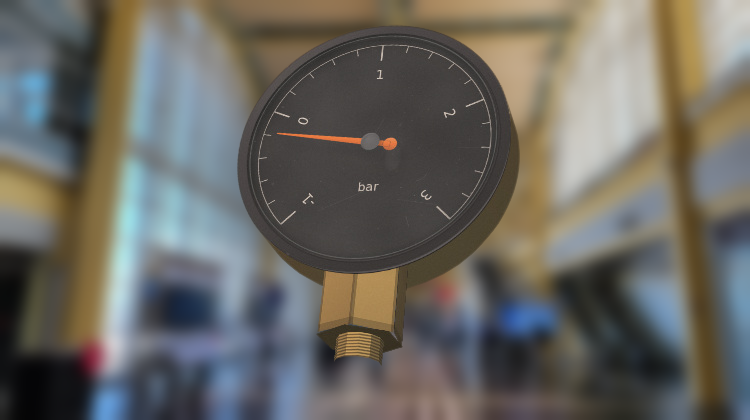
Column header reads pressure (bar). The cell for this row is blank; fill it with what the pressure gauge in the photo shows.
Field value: -0.2 bar
